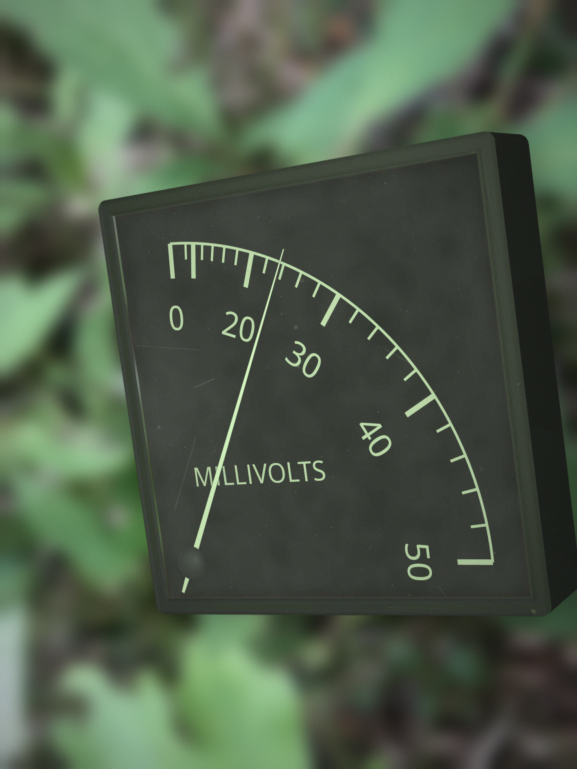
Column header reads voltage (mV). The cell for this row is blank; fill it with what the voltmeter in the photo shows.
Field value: 24 mV
